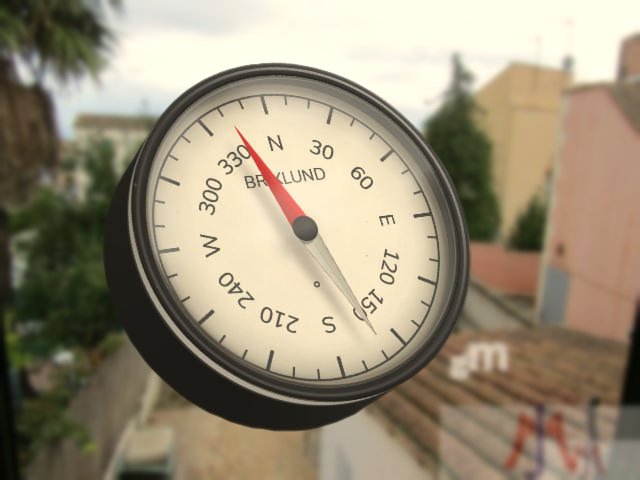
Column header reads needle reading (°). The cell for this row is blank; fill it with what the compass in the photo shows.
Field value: 340 °
